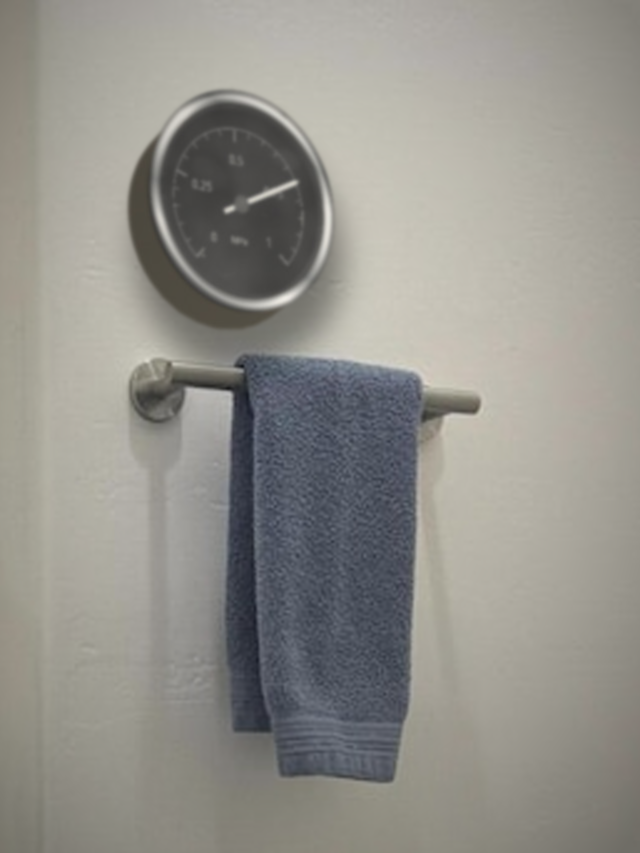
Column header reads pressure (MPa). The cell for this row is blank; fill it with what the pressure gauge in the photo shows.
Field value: 0.75 MPa
